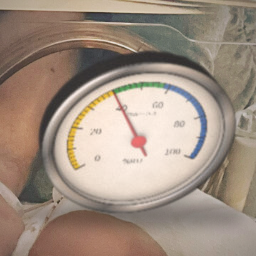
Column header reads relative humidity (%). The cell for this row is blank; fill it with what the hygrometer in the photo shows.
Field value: 40 %
